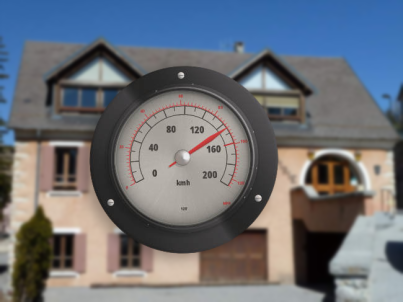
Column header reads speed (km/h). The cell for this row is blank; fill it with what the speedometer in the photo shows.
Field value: 145 km/h
